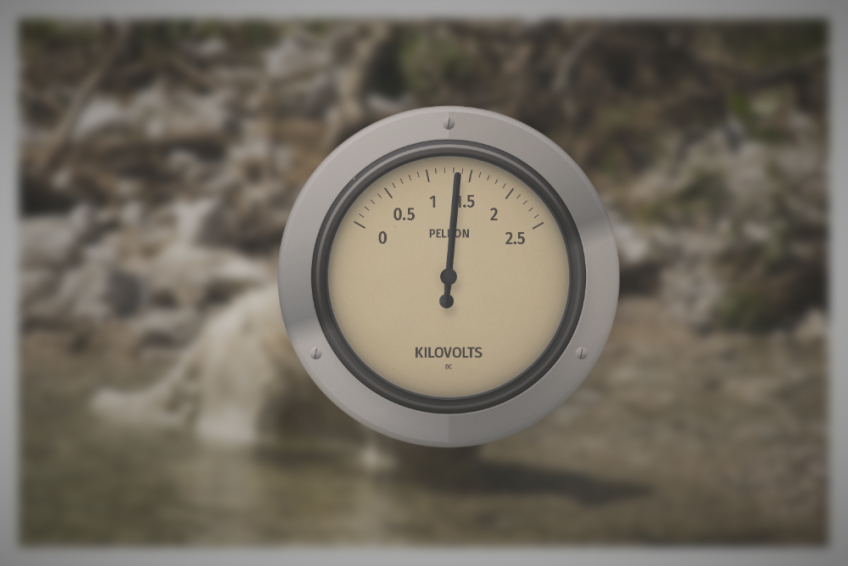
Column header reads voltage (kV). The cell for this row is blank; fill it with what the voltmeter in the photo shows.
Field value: 1.35 kV
